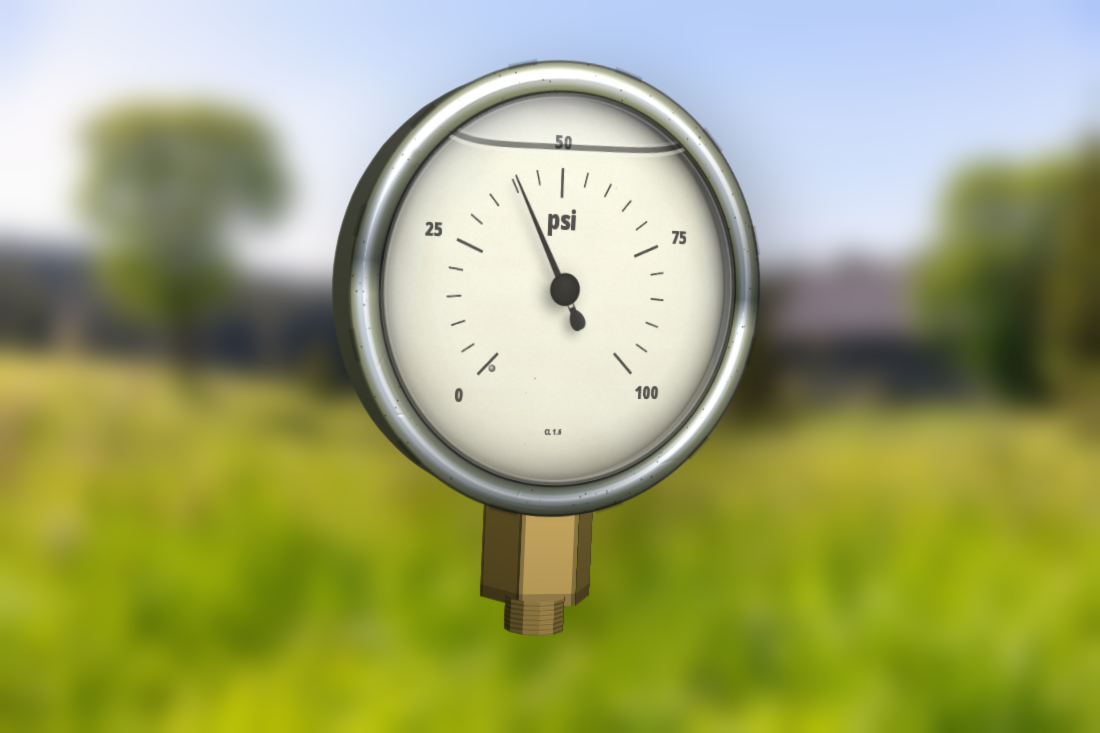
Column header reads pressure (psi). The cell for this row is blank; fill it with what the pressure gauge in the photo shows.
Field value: 40 psi
